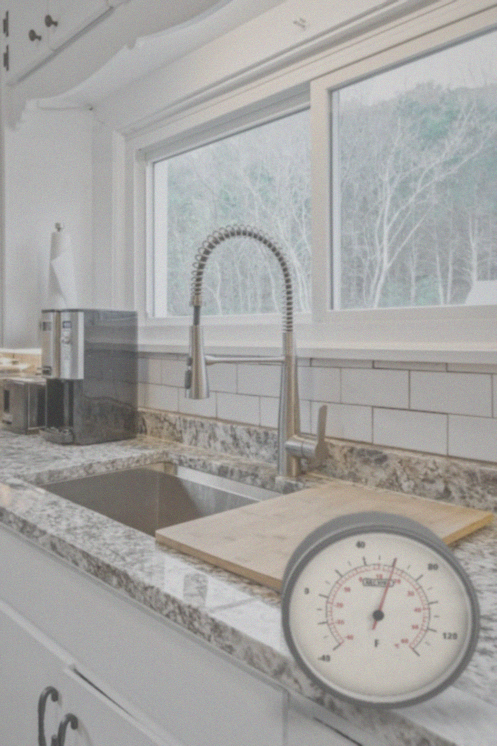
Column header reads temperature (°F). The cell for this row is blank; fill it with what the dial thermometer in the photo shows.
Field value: 60 °F
